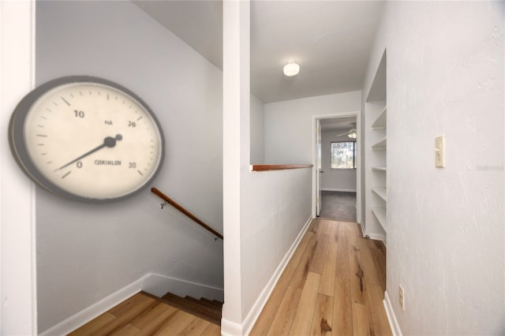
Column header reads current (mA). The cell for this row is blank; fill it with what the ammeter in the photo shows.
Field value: 1 mA
